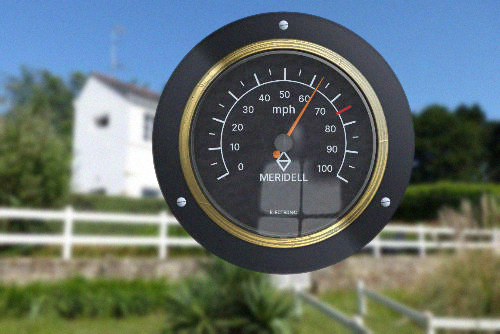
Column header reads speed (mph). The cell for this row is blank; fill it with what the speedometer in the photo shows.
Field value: 62.5 mph
